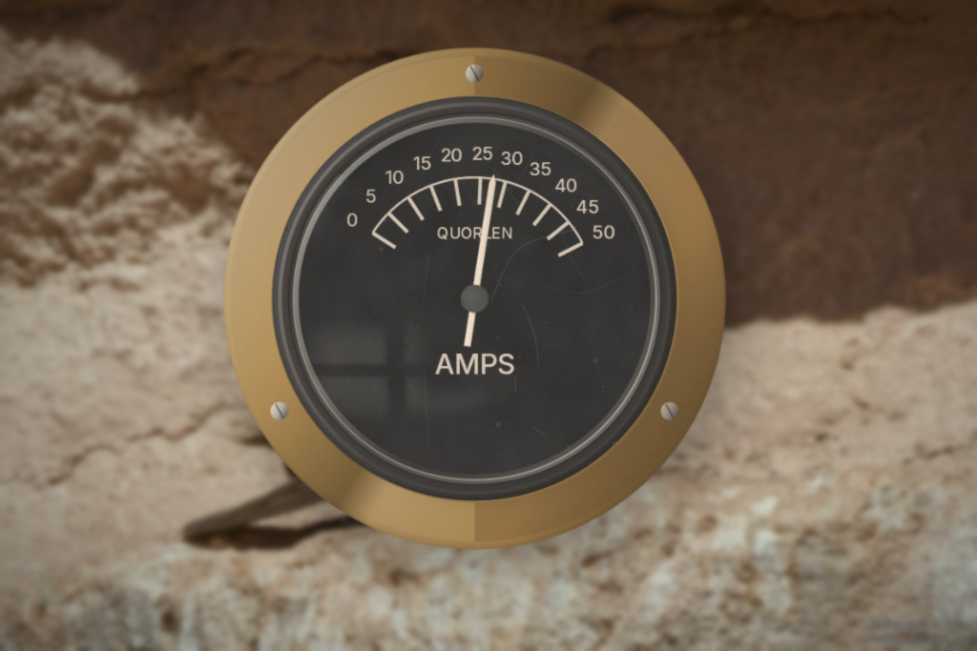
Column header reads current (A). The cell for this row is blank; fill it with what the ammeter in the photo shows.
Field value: 27.5 A
